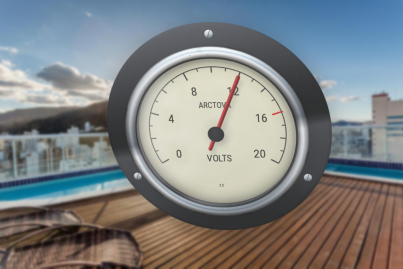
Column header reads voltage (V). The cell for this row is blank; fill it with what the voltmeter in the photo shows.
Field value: 12 V
